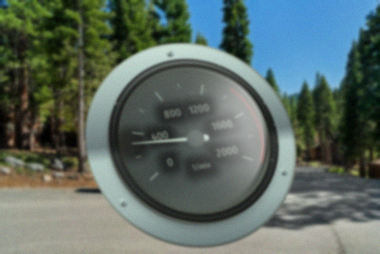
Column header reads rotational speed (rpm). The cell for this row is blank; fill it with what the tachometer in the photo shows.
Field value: 300 rpm
